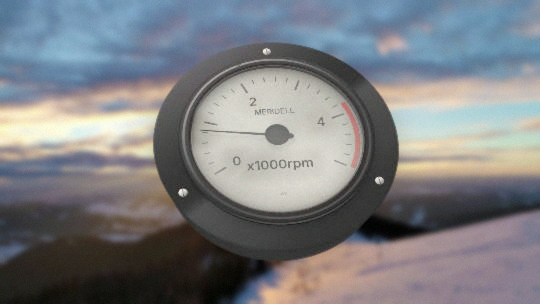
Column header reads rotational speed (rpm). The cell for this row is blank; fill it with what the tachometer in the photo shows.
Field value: 800 rpm
